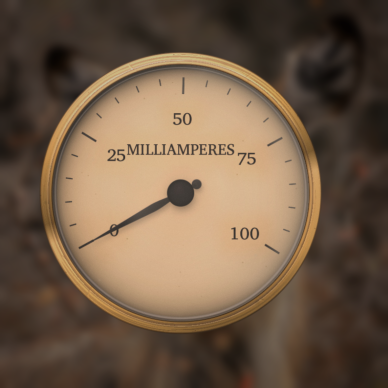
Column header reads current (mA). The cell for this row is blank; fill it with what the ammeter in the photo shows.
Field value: 0 mA
